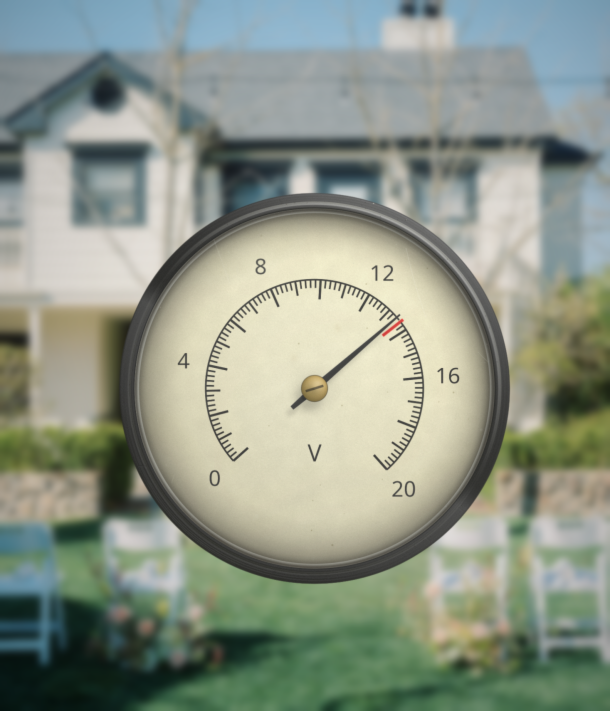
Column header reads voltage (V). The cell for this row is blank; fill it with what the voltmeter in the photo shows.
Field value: 13.4 V
